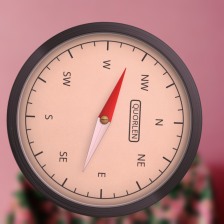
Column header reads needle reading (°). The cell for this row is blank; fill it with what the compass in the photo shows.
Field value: 290 °
